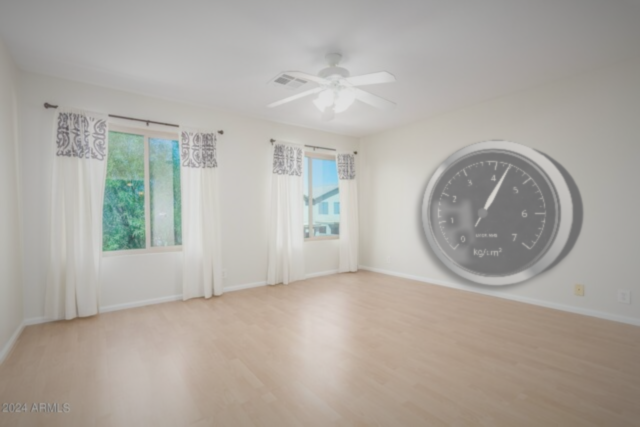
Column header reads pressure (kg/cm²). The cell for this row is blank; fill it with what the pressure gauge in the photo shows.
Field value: 4.4 kg/cm²
